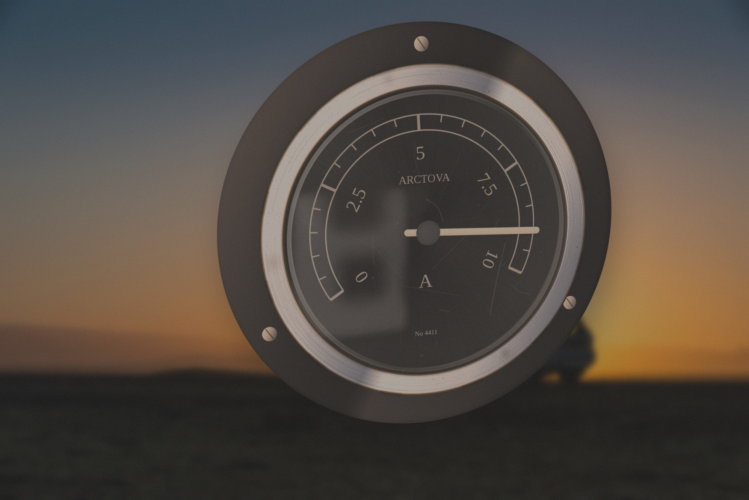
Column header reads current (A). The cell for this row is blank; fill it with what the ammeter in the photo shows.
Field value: 9 A
